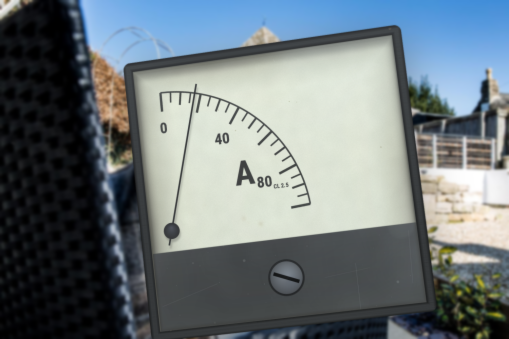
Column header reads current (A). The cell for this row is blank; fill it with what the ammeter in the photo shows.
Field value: 17.5 A
